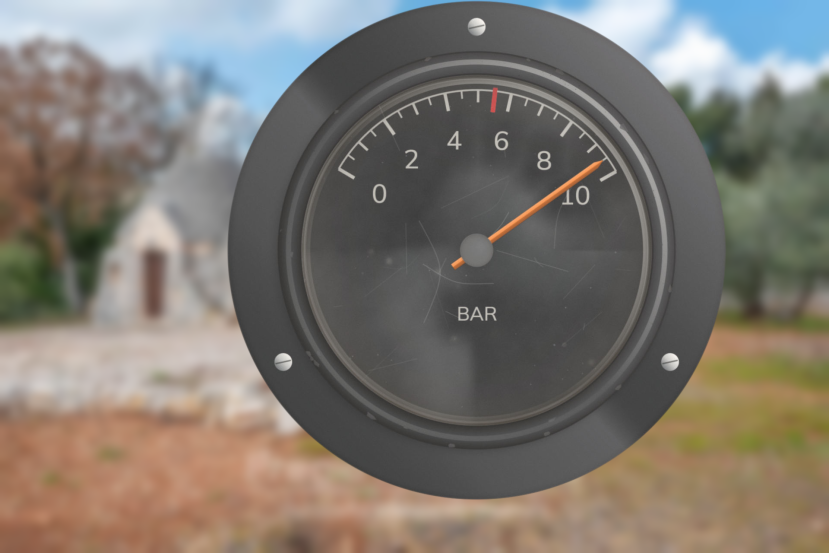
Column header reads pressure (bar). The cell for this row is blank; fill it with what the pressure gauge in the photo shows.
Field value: 9.5 bar
